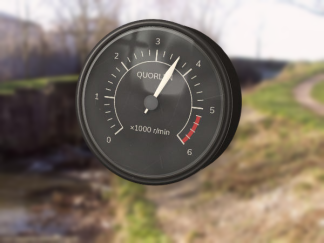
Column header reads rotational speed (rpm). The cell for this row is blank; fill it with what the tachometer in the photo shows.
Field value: 3600 rpm
